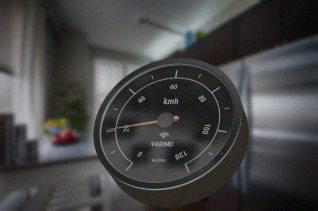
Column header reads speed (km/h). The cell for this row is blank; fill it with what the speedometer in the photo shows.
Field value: 20 km/h
